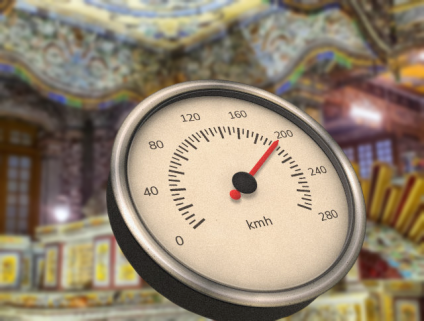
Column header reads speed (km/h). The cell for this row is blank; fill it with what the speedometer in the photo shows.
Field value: 200 km/h
